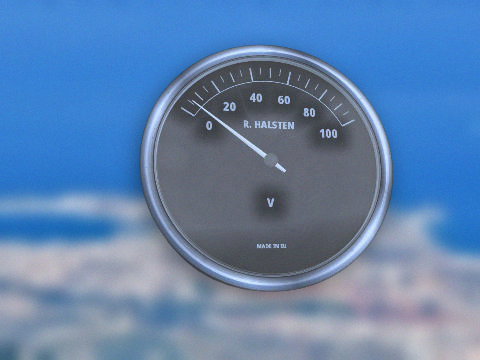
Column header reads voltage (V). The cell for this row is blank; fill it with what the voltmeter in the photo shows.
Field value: 5 V
